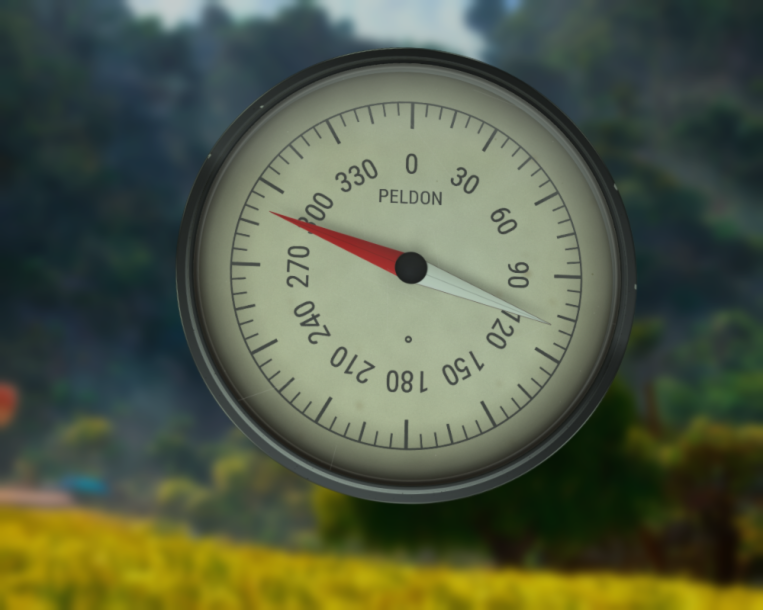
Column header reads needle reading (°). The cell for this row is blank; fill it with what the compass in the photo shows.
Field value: 290 °
